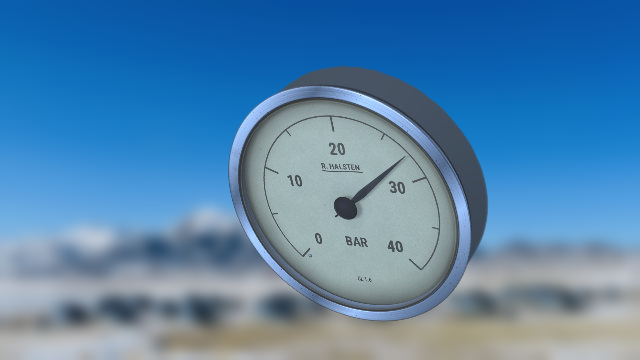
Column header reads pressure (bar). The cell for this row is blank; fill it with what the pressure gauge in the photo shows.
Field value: 27.5 bar
